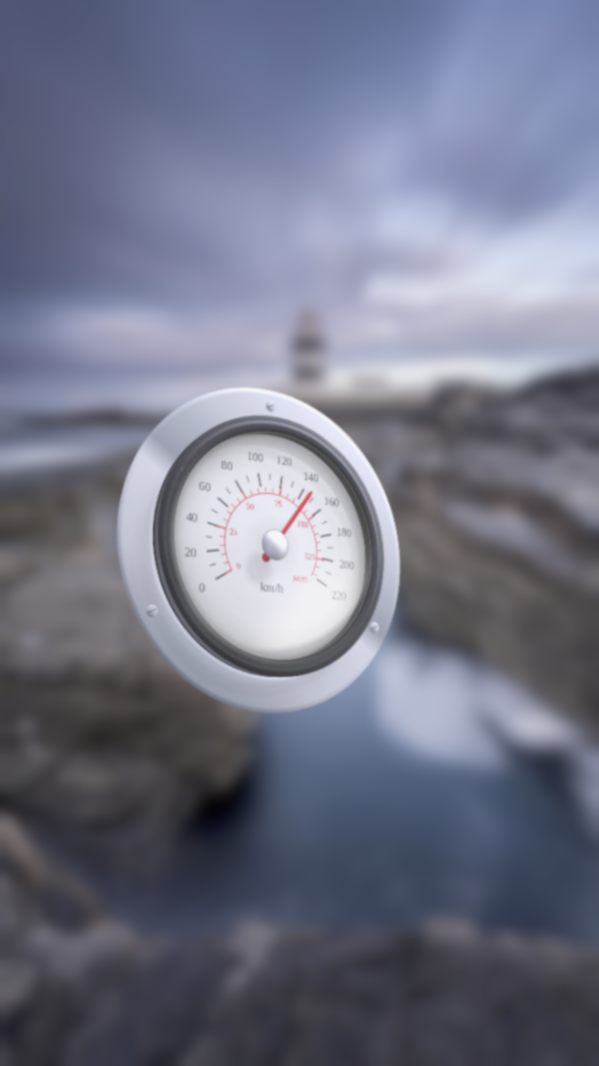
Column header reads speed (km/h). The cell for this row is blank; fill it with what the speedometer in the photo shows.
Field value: 145 km/h
